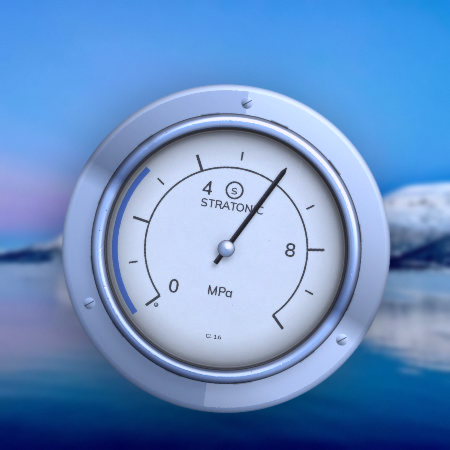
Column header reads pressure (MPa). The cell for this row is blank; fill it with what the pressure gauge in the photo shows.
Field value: 6 MPa
